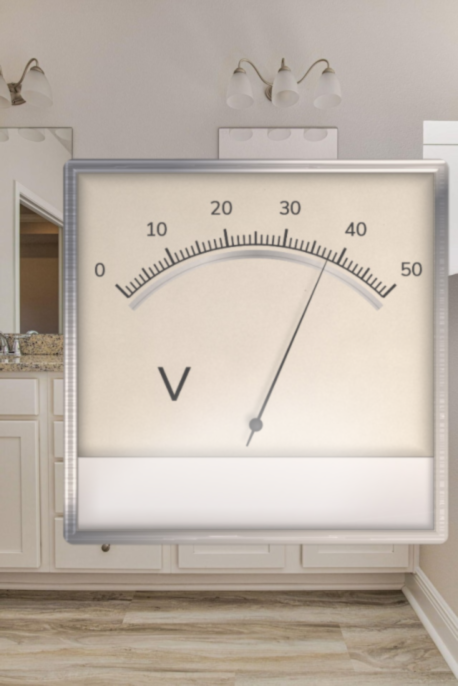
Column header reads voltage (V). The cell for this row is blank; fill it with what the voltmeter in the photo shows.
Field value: 38 V
